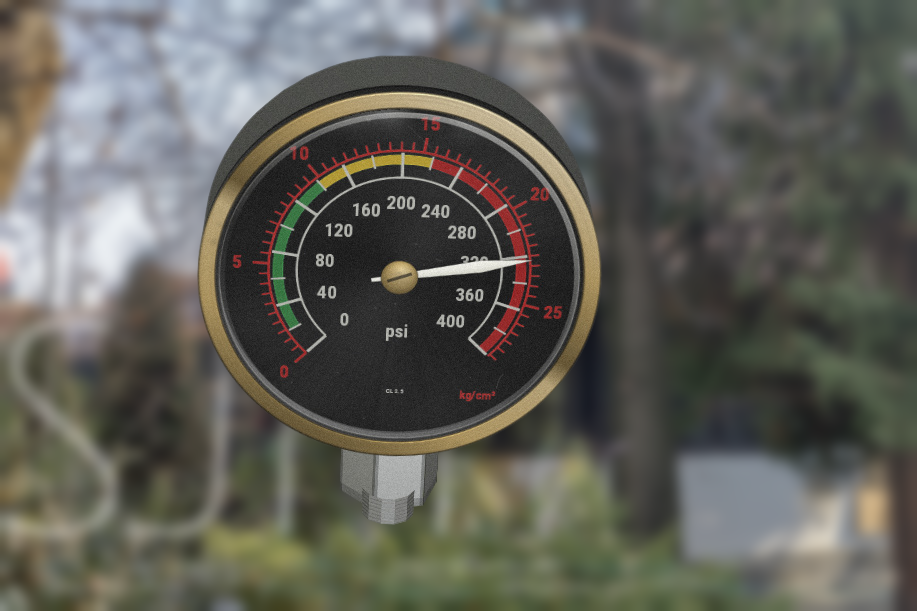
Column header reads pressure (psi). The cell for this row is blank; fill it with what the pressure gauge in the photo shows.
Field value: 320 psi
